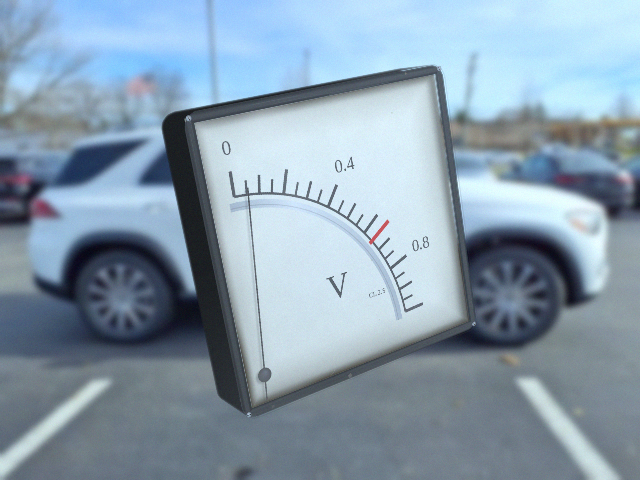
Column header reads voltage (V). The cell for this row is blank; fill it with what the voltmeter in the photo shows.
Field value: 0.05 V
